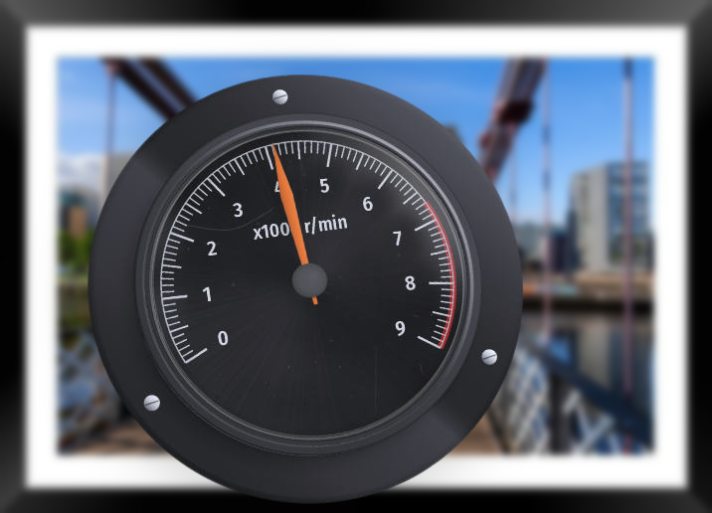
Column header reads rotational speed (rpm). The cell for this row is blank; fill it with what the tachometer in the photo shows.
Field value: 4100 rpm
